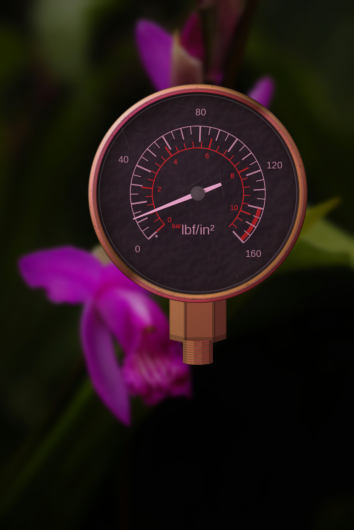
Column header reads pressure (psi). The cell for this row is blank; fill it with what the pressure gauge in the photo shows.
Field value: 12.5 psi
